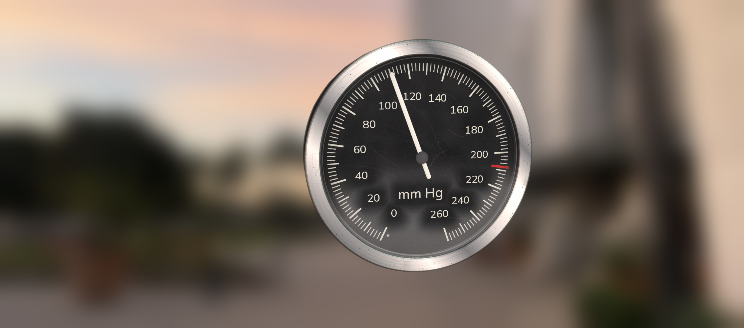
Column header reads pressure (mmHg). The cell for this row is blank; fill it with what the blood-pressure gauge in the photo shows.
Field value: 110 mmHg
